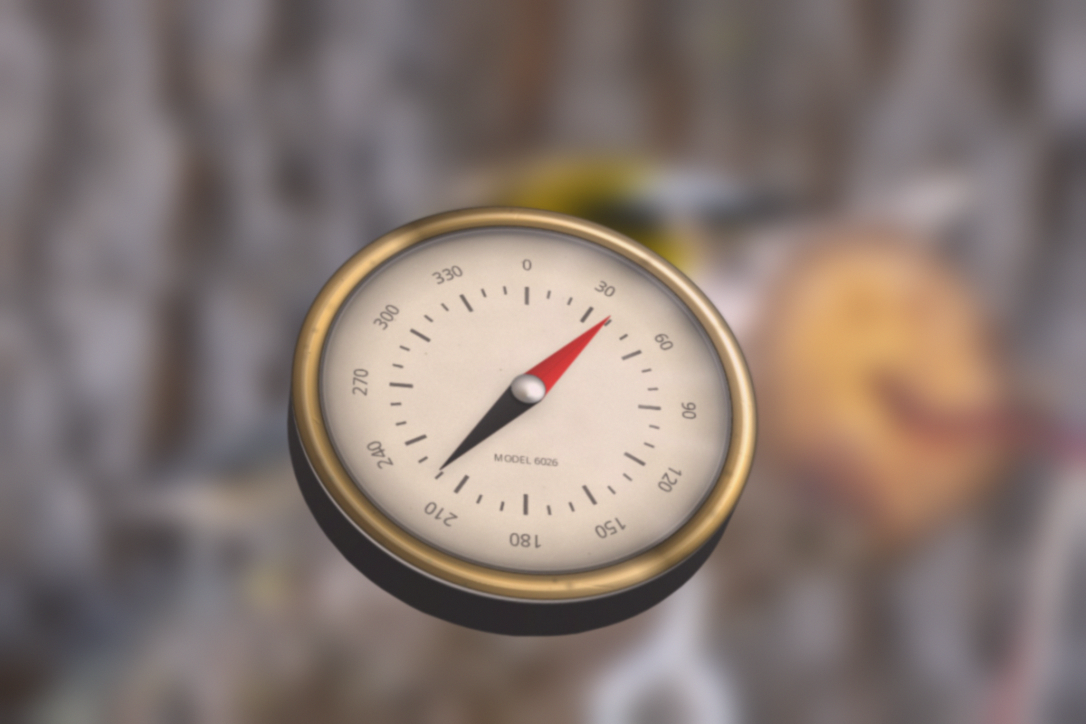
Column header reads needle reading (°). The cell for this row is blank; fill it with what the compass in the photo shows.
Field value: 40 °
